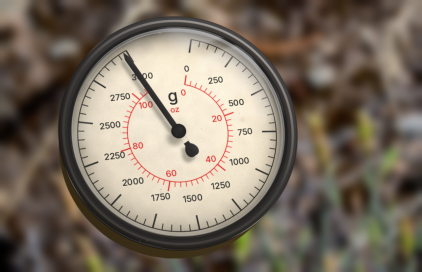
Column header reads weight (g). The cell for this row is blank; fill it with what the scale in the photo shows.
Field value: 2975 g
